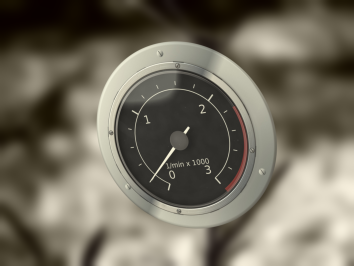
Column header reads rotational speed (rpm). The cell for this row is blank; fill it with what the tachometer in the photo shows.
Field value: 200 rpm
